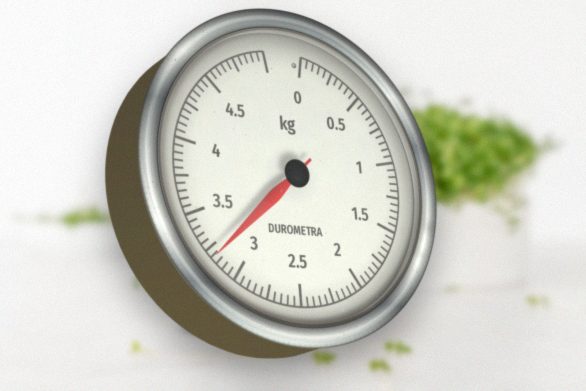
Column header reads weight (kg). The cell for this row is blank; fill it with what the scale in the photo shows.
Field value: 3.2 kg
